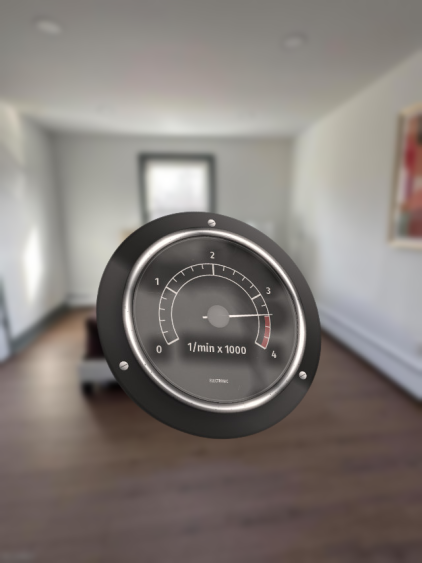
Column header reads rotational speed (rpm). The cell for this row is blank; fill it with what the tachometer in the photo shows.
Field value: 3400 rpm
